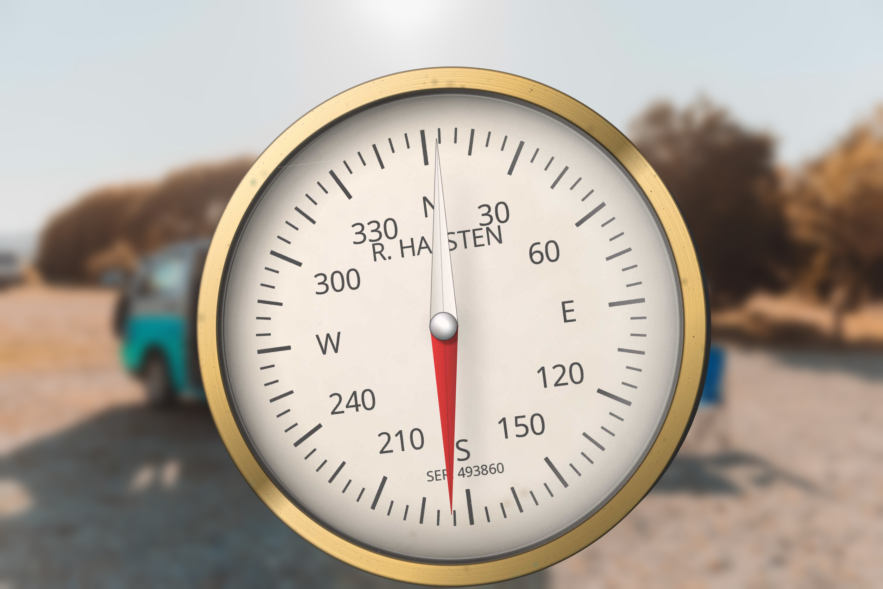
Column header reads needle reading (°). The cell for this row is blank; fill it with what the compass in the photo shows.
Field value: 185 °
